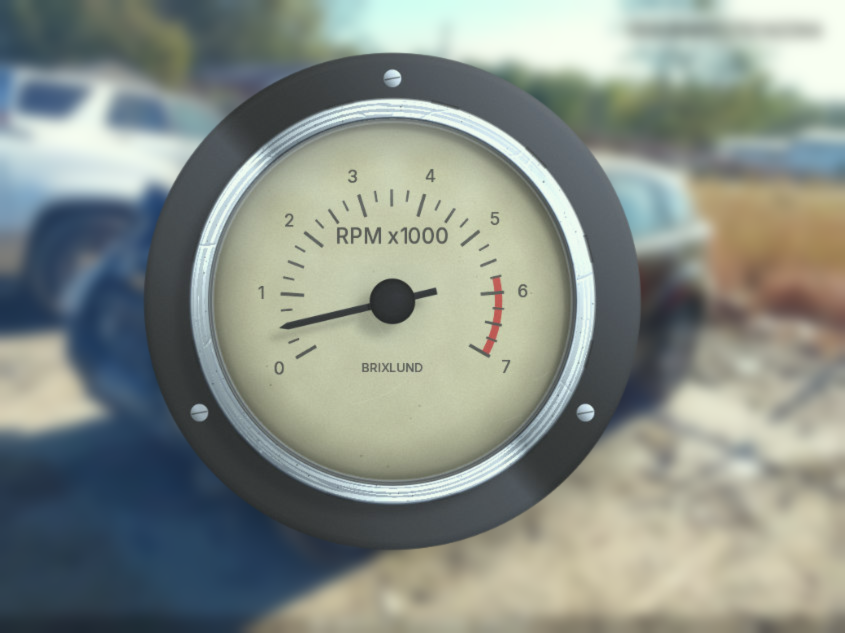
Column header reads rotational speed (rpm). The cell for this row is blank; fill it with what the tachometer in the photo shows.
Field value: 500 rpm
